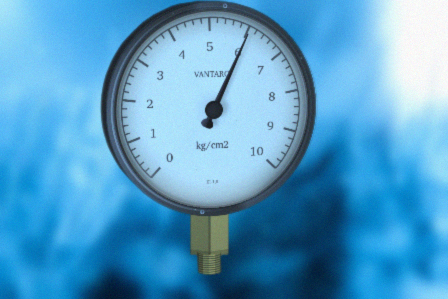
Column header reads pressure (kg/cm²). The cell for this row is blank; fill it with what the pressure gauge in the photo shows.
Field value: 6 kg/cm²
